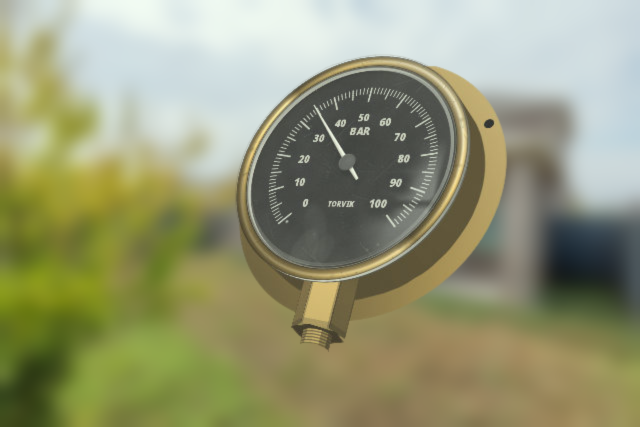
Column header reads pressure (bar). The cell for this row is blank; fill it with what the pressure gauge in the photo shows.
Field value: 35 bar
